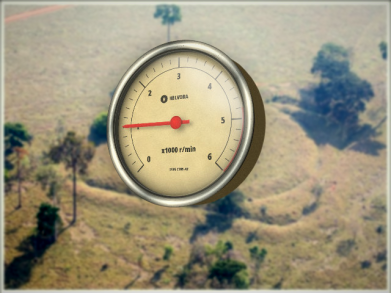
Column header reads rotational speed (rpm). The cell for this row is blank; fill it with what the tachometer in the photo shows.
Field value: 1000 rpm
